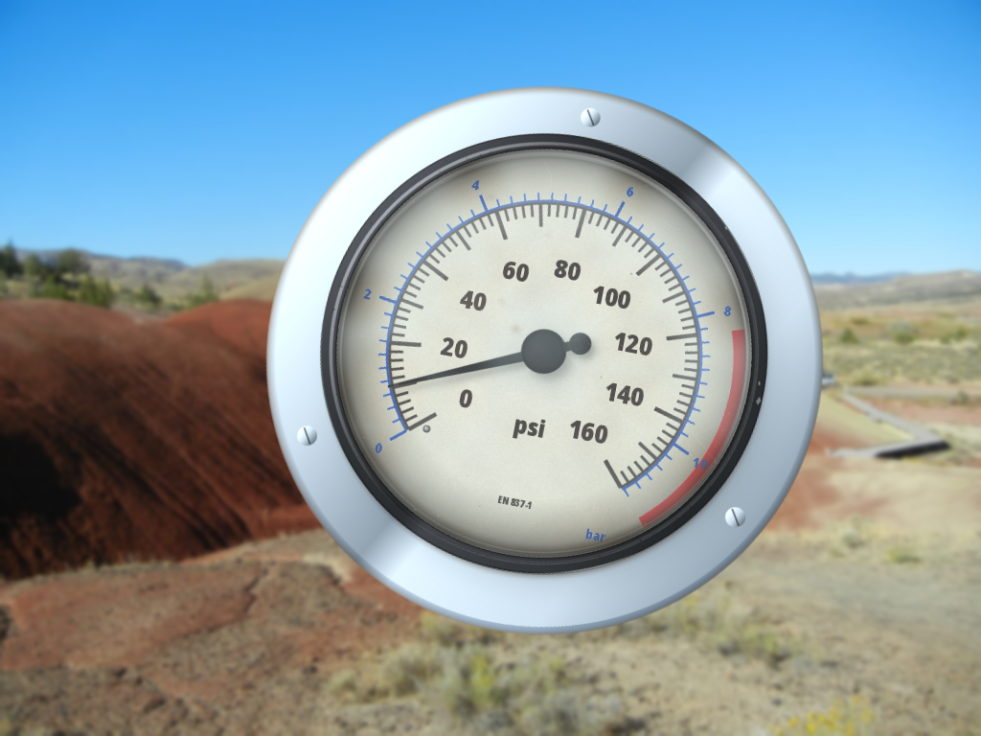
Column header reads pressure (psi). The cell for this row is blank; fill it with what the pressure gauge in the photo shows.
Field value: 10 psi
